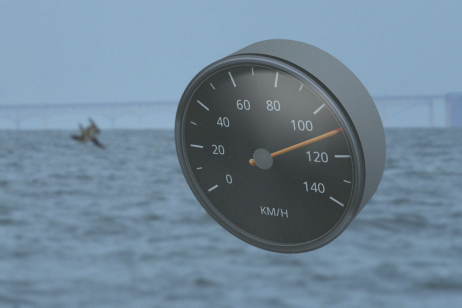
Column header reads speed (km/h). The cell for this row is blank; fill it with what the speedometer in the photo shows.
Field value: 110 km/h
